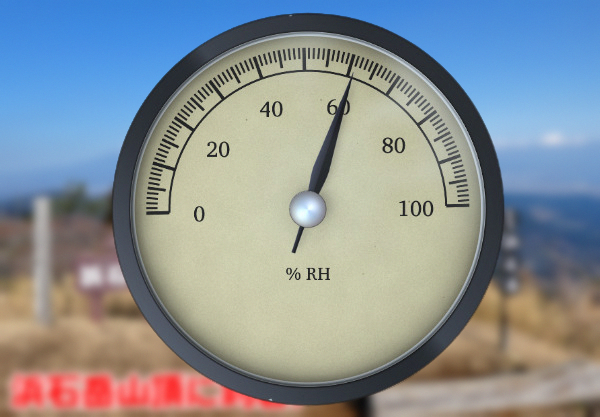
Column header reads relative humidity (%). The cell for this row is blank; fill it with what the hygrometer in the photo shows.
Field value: 61 %
